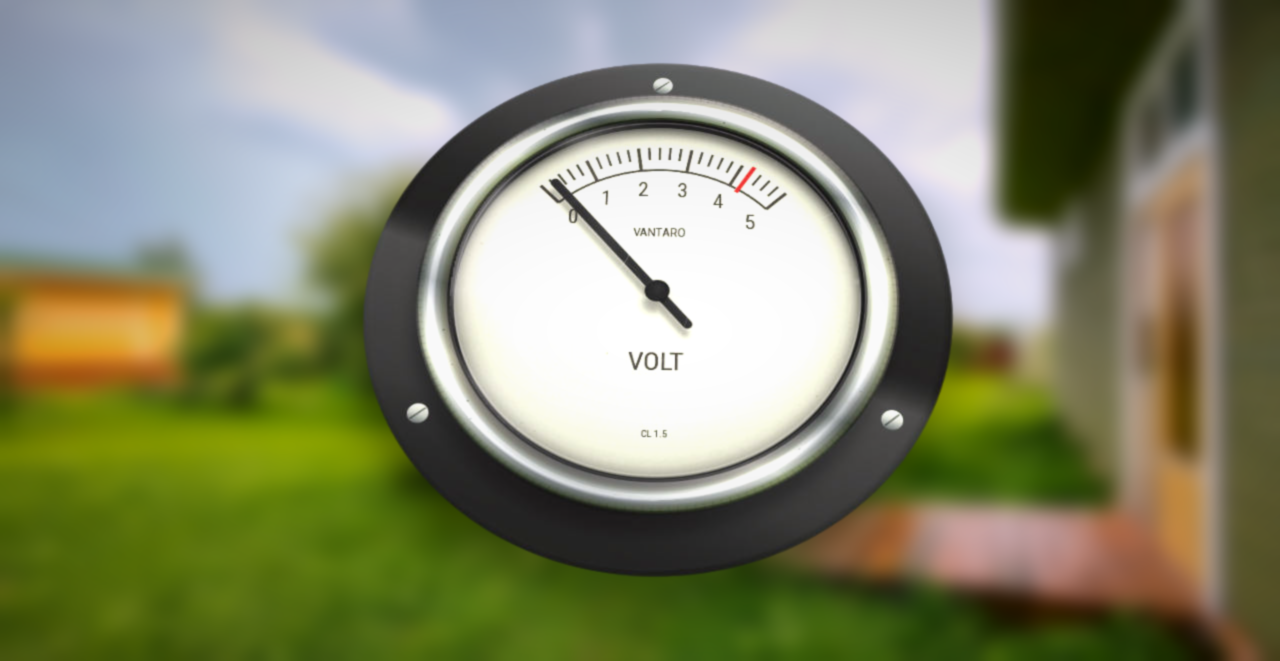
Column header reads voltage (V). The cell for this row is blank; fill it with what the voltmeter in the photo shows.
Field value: 0.2 V
